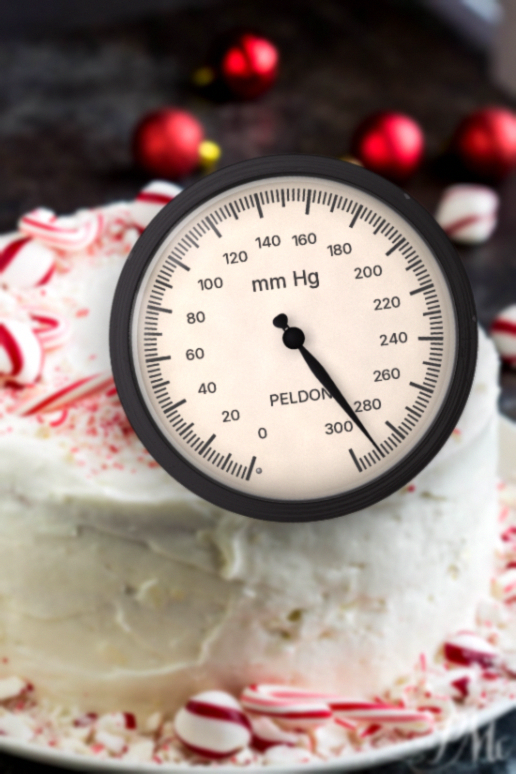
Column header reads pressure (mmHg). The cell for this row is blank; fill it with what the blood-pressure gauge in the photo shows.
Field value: 290 mmHg
